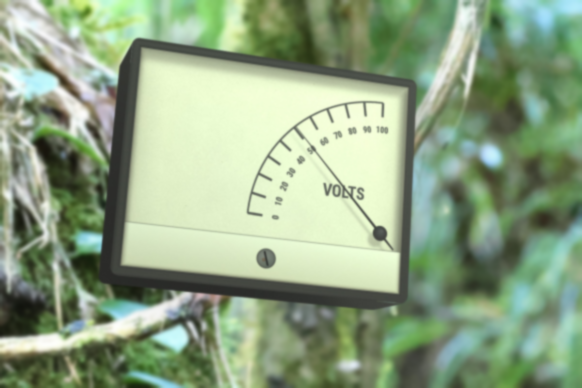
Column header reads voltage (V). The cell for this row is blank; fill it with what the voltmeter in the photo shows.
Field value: 50 V
